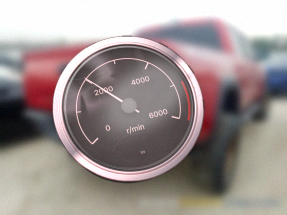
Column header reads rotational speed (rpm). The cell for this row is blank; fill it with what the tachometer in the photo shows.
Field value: 2000 rpm
